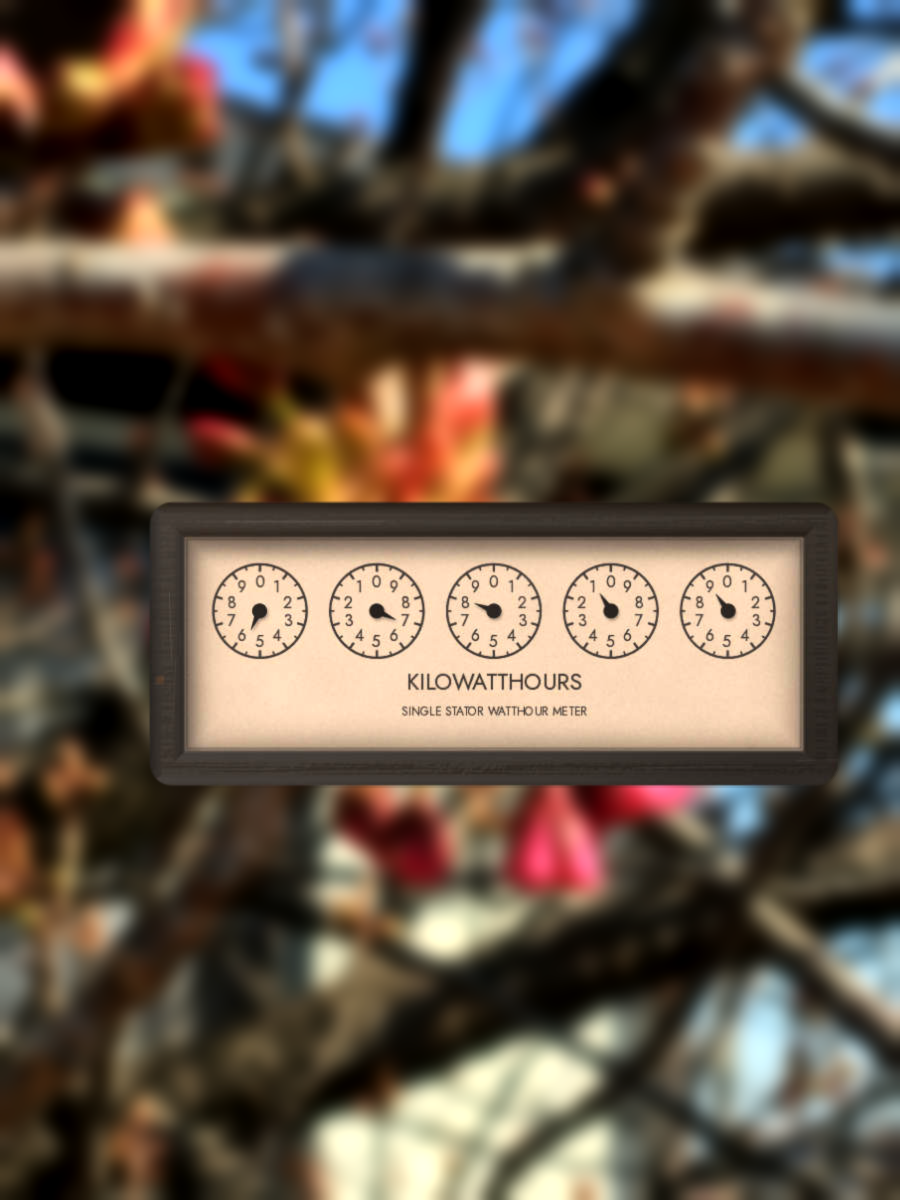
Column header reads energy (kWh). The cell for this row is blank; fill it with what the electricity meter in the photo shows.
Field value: 56809 kWh
